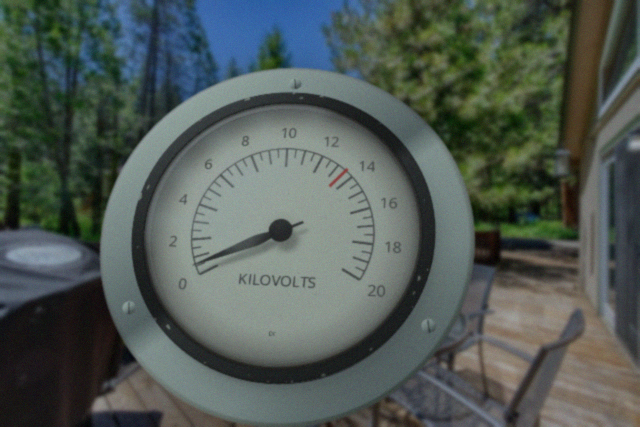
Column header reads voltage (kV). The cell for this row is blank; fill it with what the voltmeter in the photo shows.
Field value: 0.5 kV
